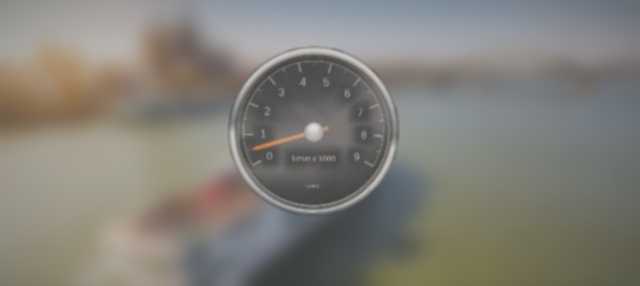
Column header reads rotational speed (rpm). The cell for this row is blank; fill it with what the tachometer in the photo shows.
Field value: 500 rpm
